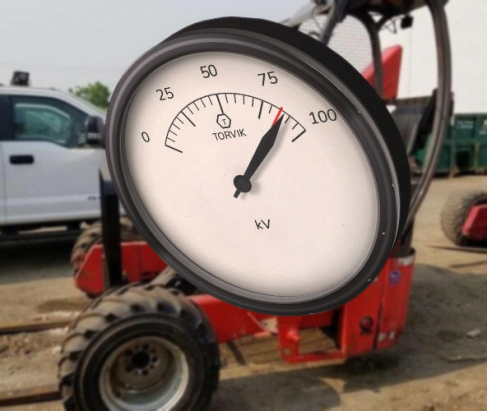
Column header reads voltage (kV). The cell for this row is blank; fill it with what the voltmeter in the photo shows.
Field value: 87.5 kV
